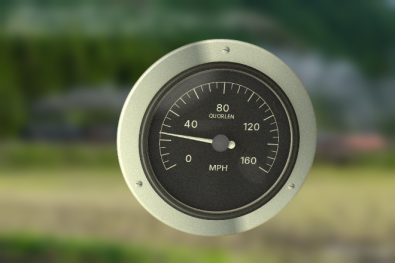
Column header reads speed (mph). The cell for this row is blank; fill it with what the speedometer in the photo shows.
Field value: 25 mph
